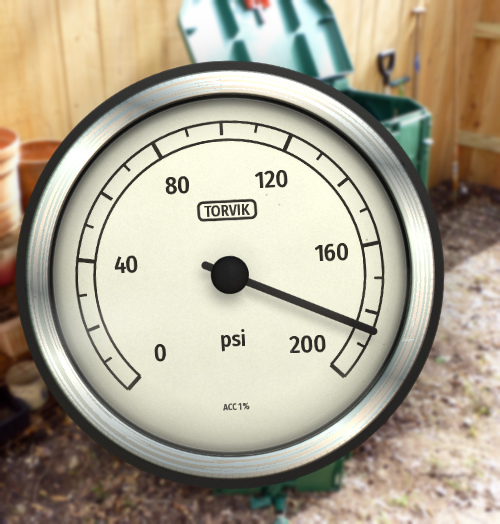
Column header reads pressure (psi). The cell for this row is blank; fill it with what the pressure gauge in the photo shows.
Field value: 185 psi
